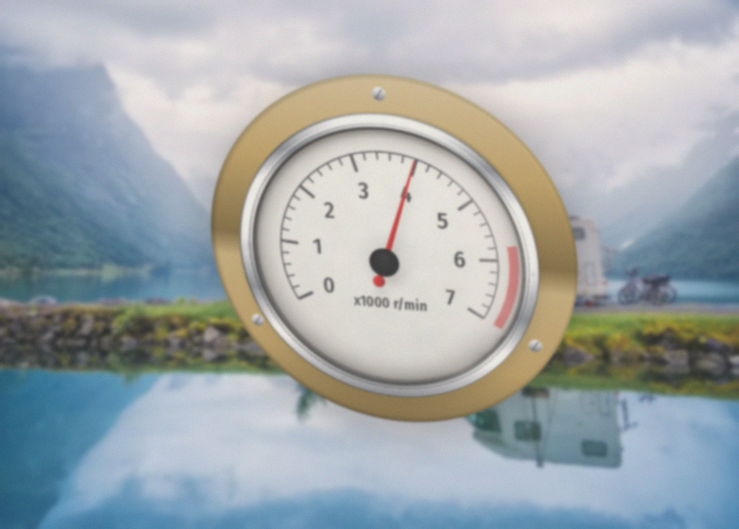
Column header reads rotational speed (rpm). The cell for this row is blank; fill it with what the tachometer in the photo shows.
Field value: 4000 rpm
